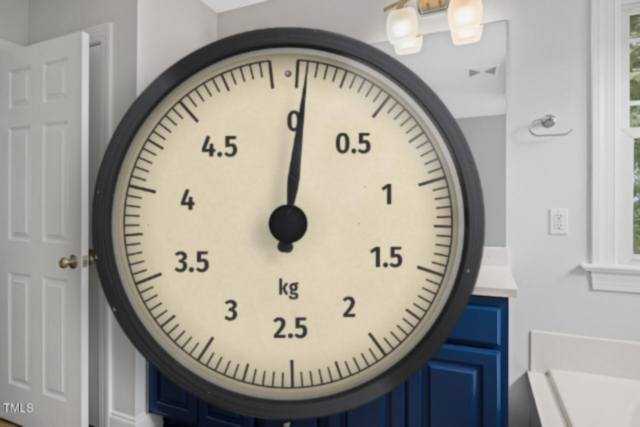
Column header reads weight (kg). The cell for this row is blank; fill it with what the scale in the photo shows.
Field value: 0.05 kg
